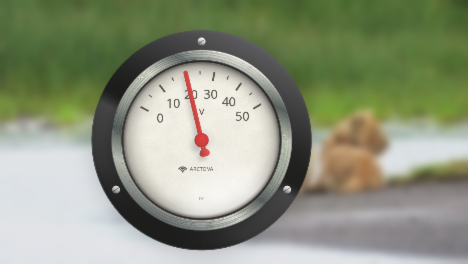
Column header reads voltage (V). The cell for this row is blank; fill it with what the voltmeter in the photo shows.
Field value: 20 V
